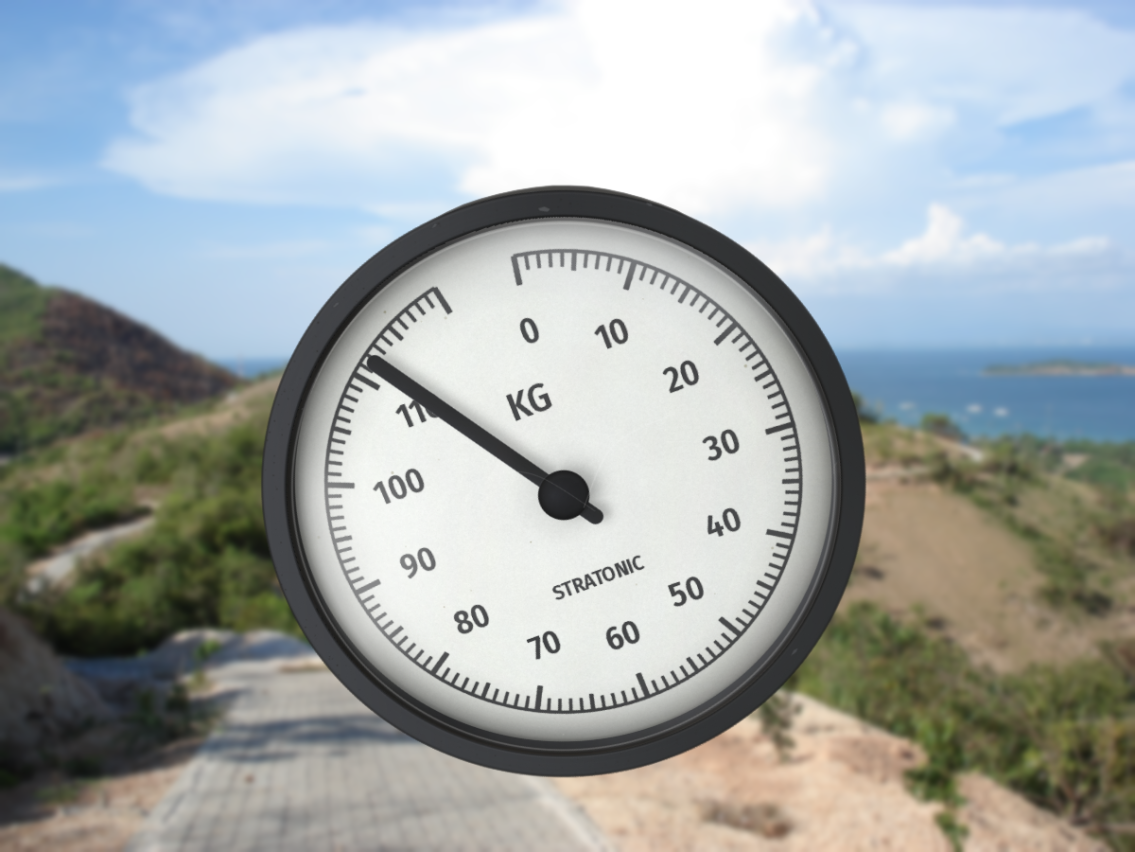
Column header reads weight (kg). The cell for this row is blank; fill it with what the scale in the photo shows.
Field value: 112 kg
